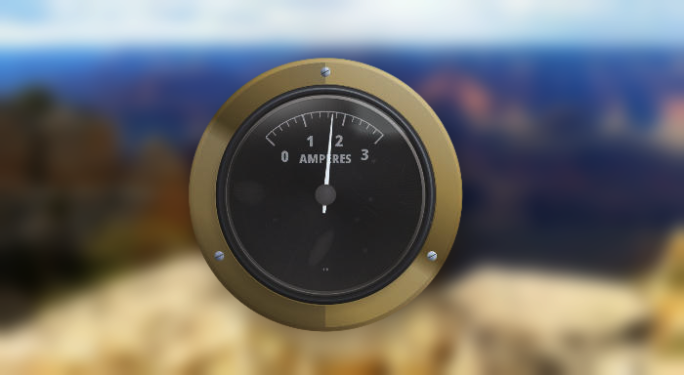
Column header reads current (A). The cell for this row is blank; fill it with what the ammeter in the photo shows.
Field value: 1.7 A
